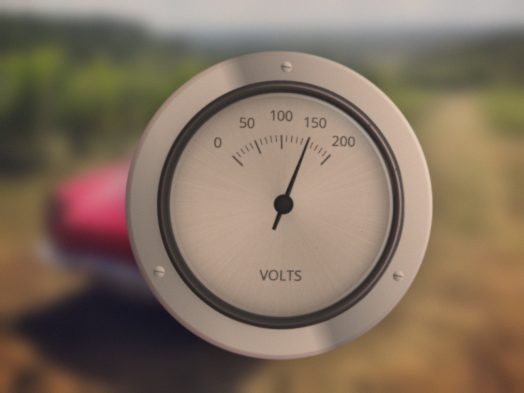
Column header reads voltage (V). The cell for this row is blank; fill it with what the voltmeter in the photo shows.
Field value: 150 V
